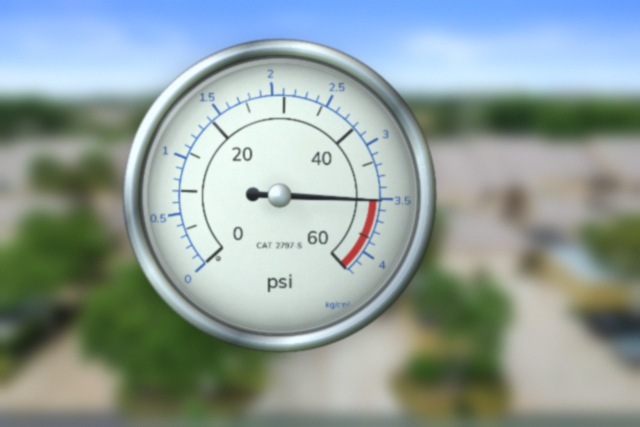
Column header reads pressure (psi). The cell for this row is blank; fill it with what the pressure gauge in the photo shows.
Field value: 50 psi
